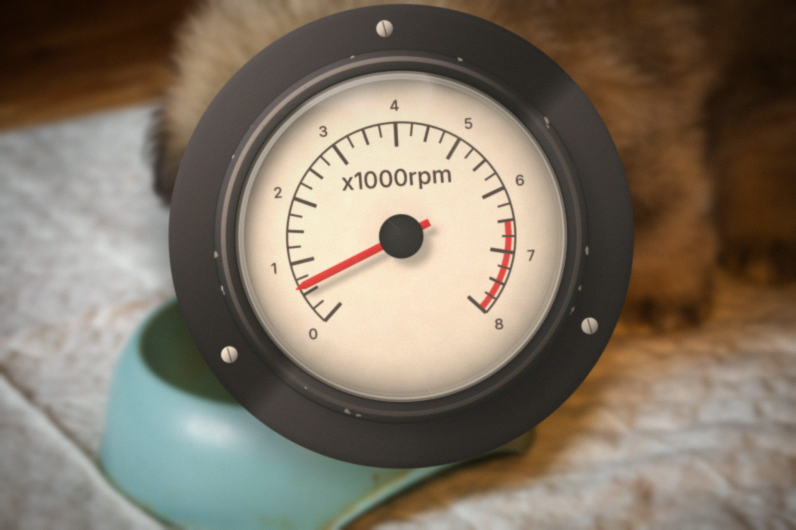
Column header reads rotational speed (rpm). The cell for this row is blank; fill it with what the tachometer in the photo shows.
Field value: 625 rpm
